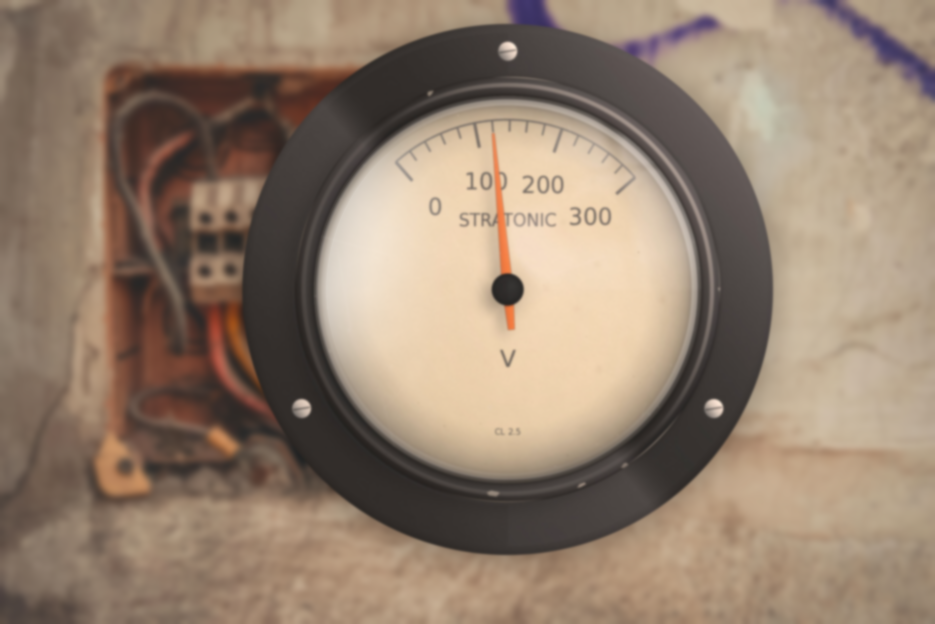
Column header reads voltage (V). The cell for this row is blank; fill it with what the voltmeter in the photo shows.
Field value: 120 V
